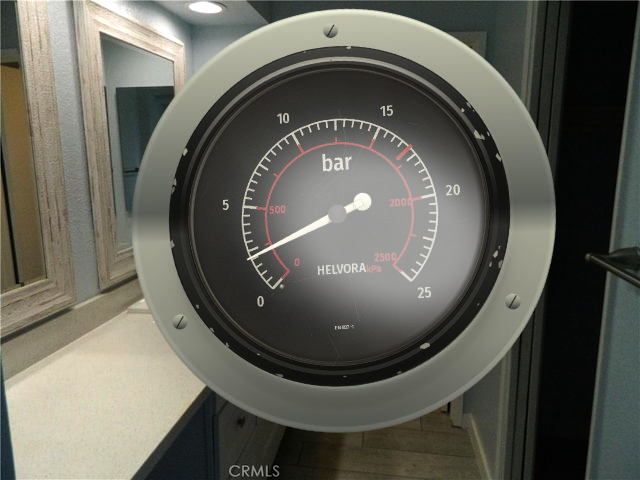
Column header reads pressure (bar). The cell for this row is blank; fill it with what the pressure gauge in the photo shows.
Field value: 2 bar
